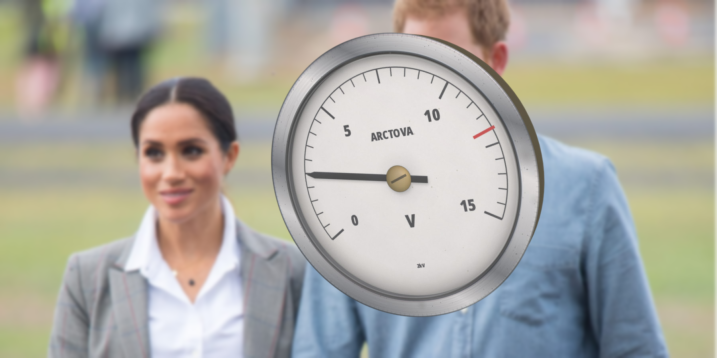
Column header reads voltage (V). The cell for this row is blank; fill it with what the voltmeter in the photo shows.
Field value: 2.5 V
